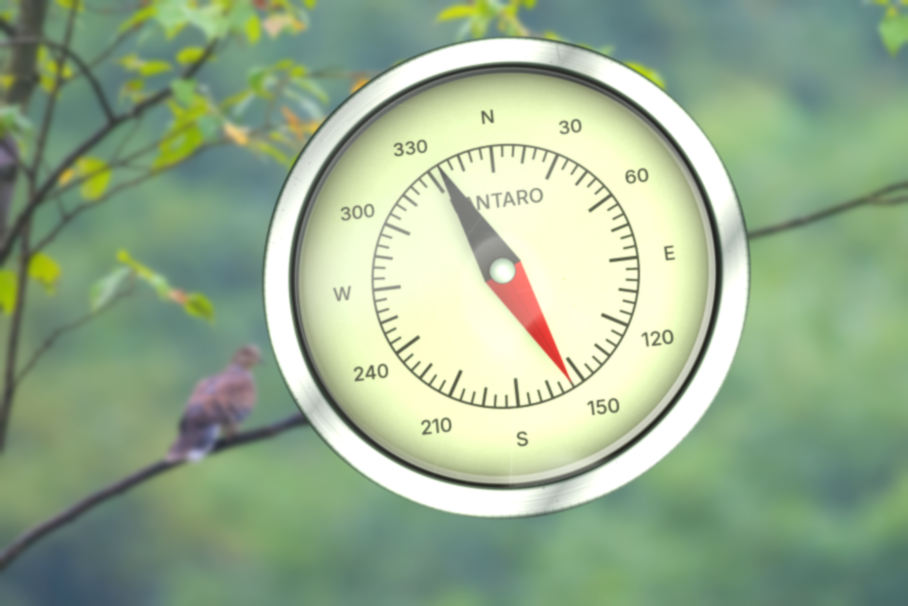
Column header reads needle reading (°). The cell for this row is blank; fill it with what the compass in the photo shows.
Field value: 155 °
